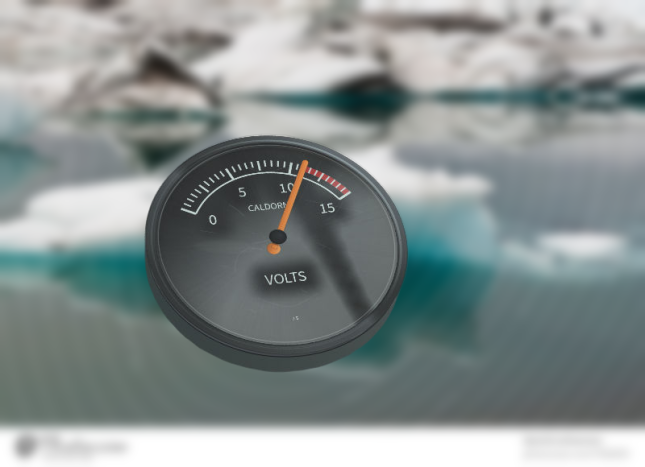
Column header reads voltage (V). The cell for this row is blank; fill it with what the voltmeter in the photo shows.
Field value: 11 V
